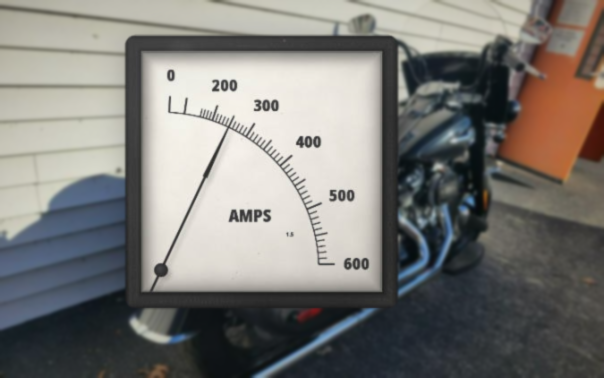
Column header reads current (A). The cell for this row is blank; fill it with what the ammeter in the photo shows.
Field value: 250 A
